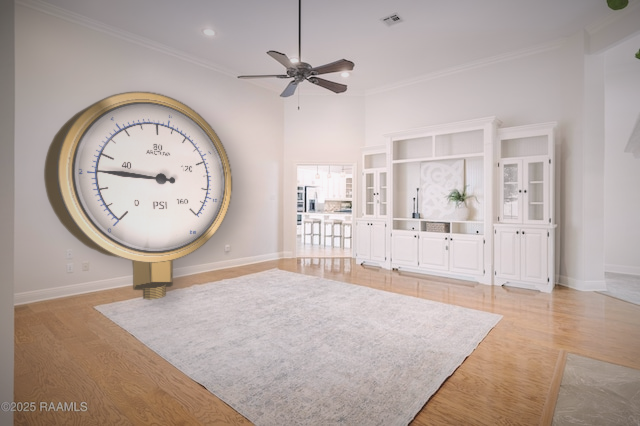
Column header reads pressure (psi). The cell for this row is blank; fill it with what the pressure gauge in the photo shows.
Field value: 30 psi
